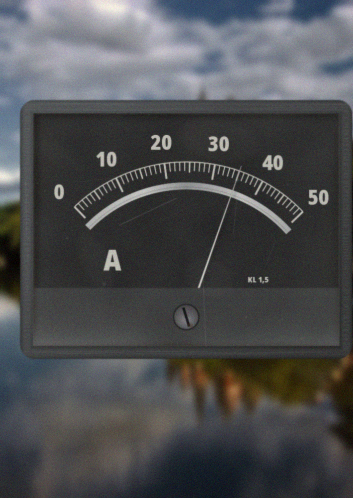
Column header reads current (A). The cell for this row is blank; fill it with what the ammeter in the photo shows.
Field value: 35 A
